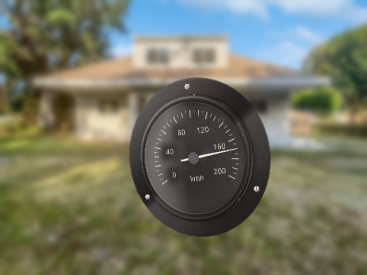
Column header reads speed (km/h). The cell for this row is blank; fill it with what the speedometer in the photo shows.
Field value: 170 km/h
